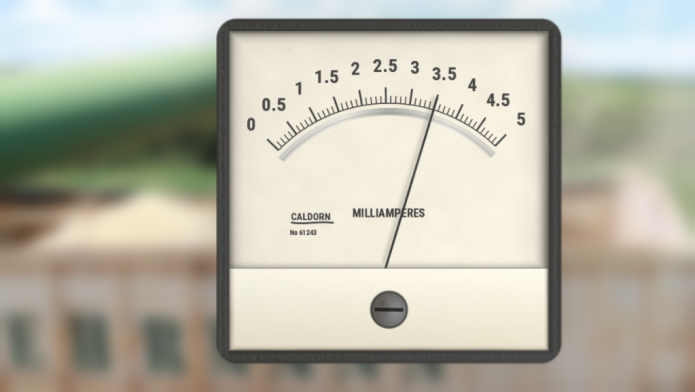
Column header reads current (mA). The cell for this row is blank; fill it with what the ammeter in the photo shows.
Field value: 3.5 mA
